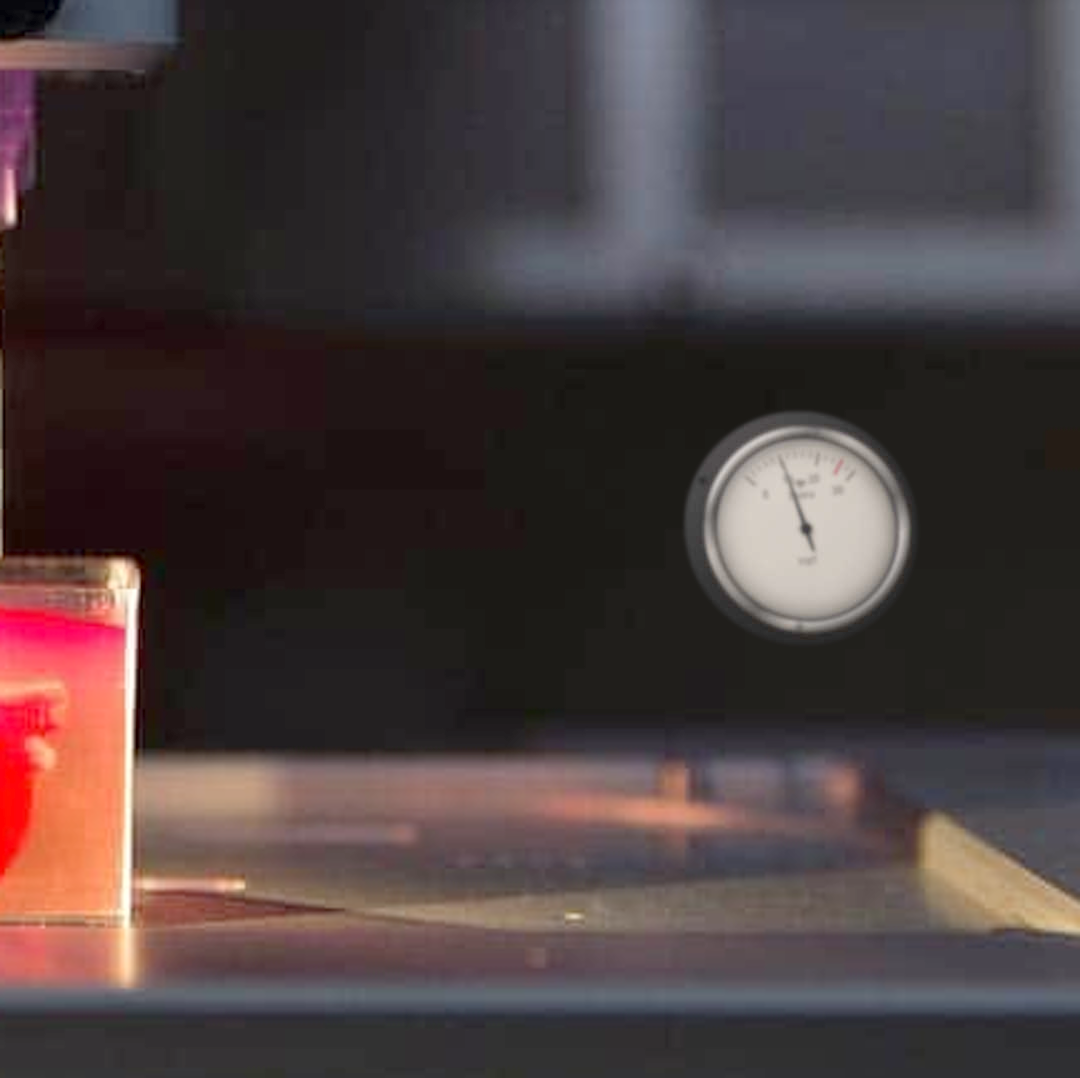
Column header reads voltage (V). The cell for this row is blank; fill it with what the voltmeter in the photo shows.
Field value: 10 V
